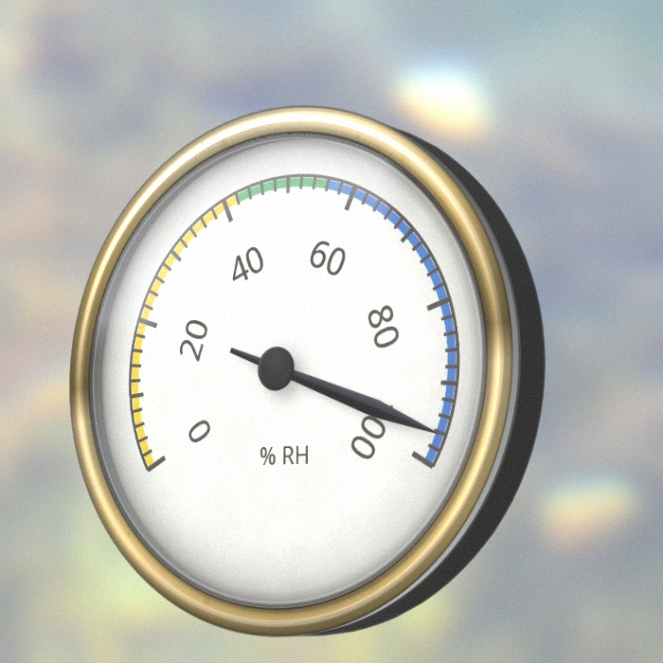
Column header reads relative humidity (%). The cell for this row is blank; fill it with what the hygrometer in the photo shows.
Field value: 96 %
